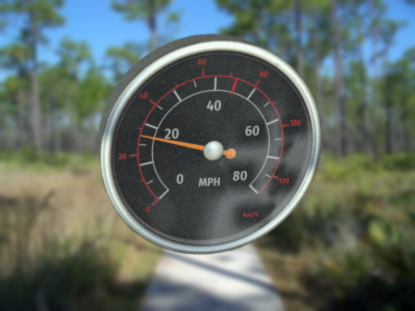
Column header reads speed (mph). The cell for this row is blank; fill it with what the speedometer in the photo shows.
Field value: 17.5 mph
